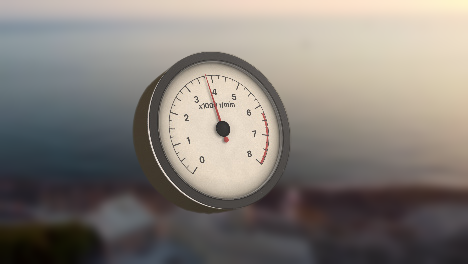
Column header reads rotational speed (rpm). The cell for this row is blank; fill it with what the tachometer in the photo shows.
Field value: 3750 rpm
